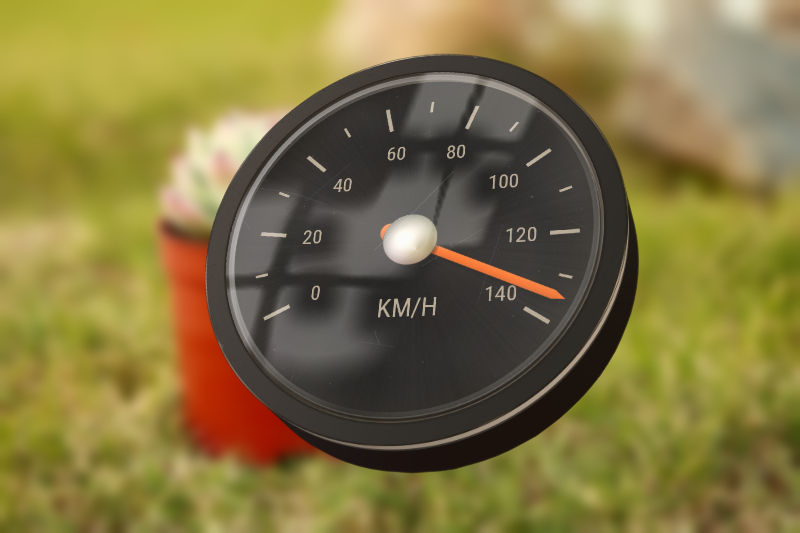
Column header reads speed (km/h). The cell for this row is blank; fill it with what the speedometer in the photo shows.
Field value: 135 km/h
